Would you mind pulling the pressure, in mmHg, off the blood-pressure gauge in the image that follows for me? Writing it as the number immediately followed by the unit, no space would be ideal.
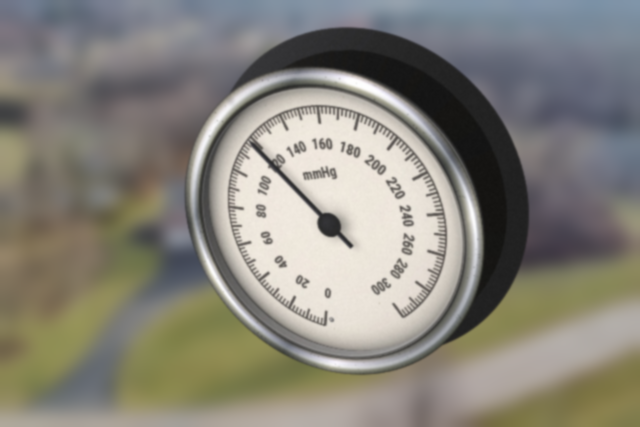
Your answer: 120mmHg
